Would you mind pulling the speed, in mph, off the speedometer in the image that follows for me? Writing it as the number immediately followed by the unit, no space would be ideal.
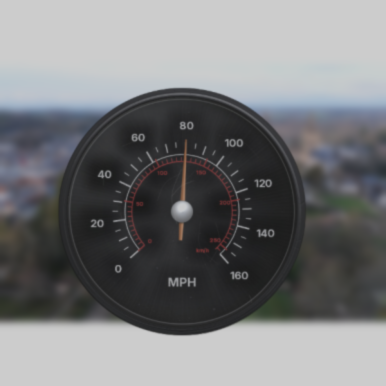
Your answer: 80mph
